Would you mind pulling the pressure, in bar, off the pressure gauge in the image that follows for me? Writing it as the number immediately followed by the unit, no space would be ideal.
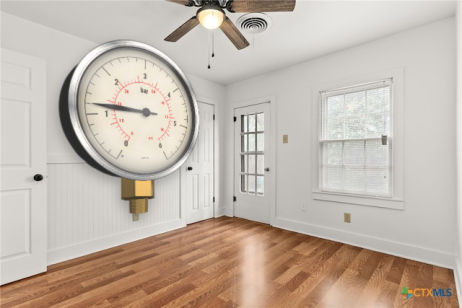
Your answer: 1.2bar
